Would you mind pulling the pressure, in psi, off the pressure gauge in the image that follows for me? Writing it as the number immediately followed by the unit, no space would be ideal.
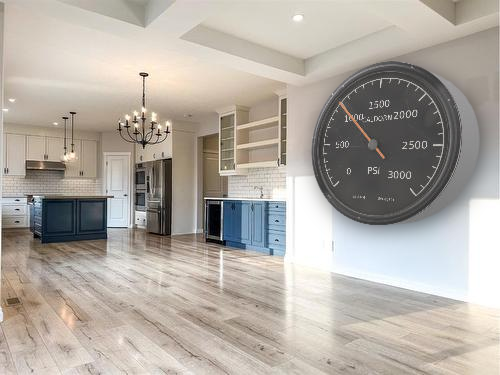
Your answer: 1000psi
